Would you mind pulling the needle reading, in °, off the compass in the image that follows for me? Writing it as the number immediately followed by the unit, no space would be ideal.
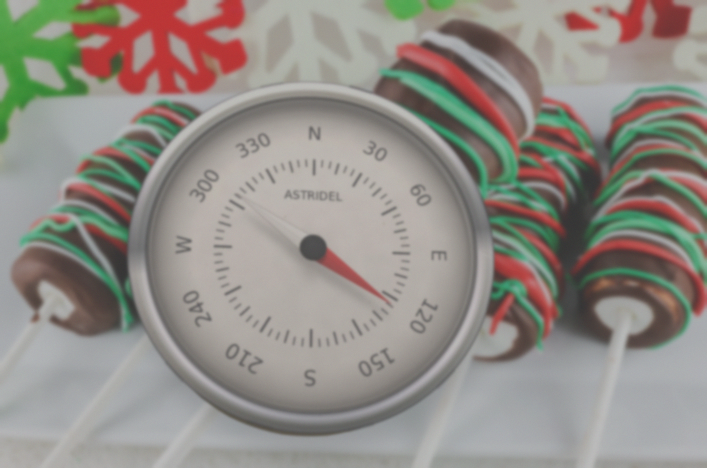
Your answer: 125°
